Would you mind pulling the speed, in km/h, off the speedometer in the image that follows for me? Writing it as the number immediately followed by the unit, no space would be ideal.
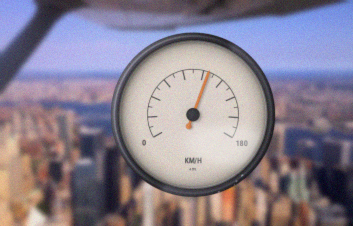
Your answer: 105km/h
